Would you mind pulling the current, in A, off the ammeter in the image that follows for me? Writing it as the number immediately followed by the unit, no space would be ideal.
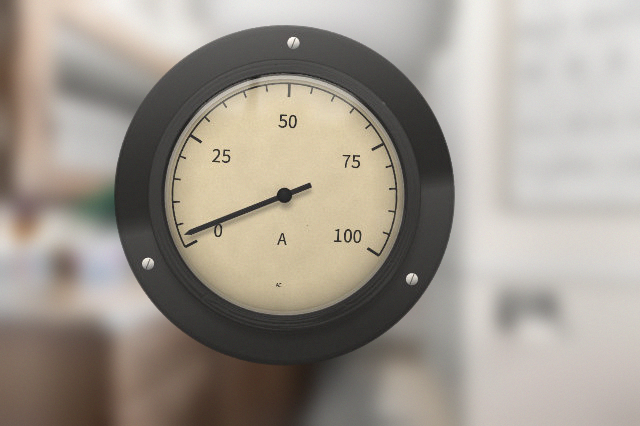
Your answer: 2.5A
